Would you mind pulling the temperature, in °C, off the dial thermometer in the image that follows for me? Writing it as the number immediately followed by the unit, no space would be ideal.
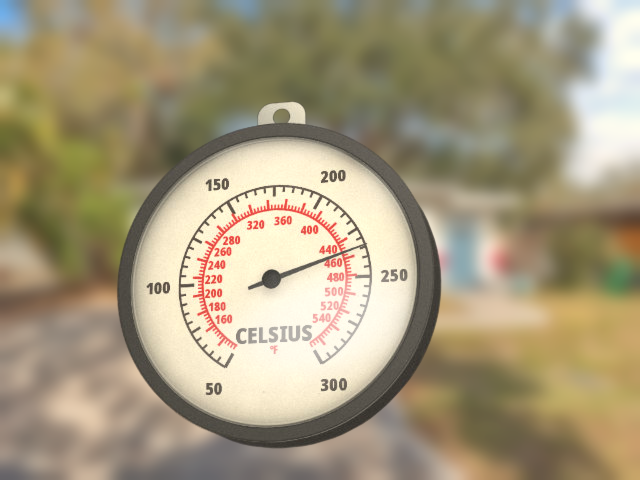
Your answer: 235°C
